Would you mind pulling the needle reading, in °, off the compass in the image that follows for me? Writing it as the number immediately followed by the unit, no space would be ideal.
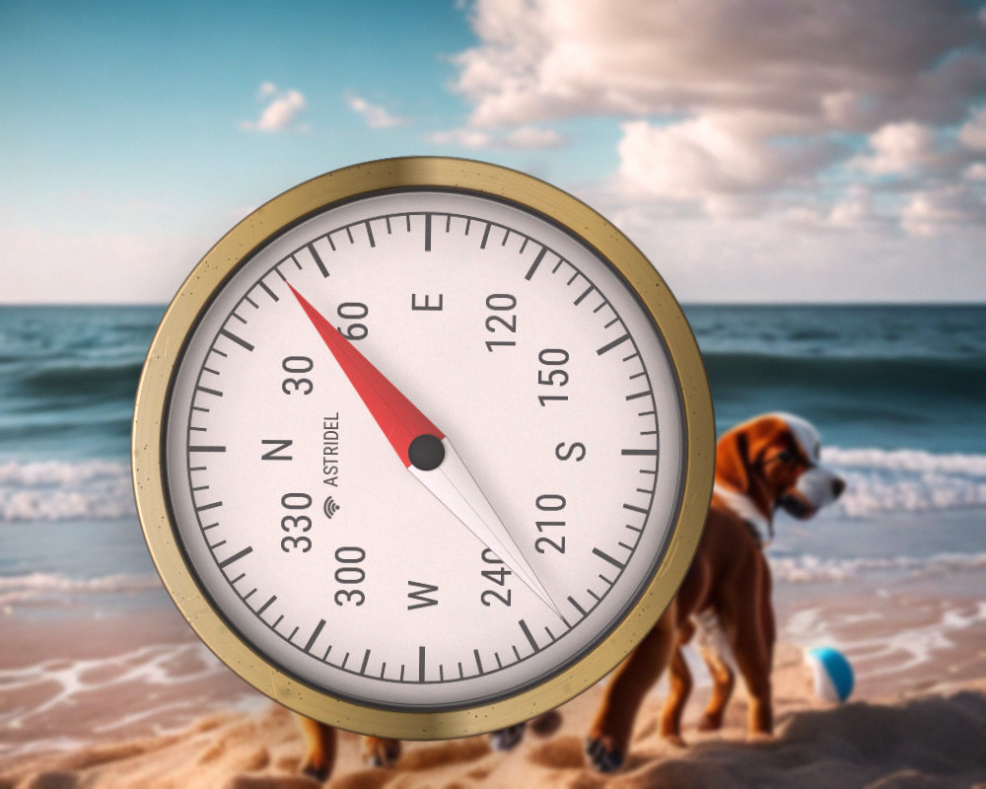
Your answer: 50°
